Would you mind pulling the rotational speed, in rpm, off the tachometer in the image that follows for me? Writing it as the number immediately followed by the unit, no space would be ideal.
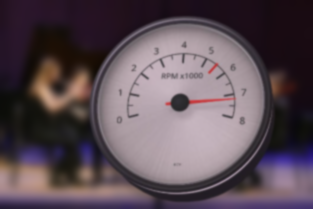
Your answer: 7250rpm
